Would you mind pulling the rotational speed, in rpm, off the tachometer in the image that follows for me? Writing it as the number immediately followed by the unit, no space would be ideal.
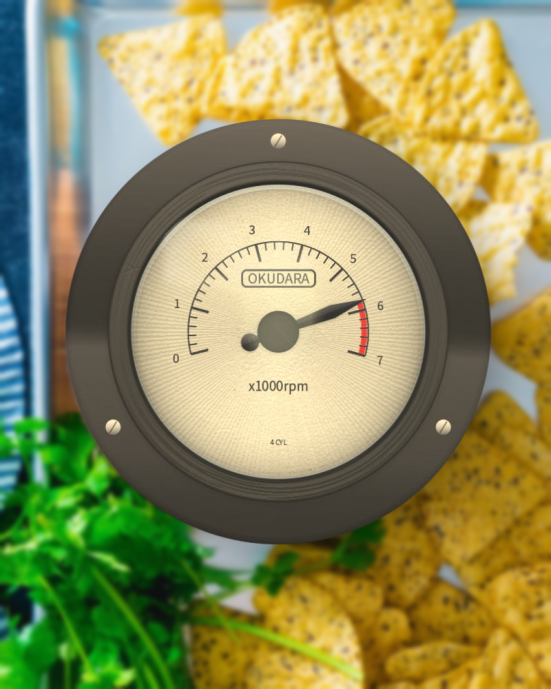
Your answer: 5800rpm
